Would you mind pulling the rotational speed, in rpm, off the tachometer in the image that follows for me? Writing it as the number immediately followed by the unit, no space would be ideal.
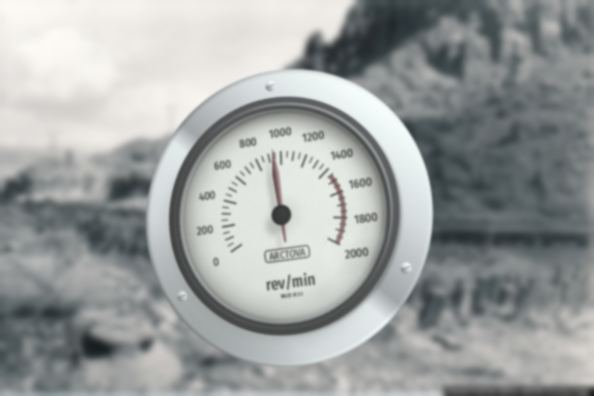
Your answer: 950rpm
